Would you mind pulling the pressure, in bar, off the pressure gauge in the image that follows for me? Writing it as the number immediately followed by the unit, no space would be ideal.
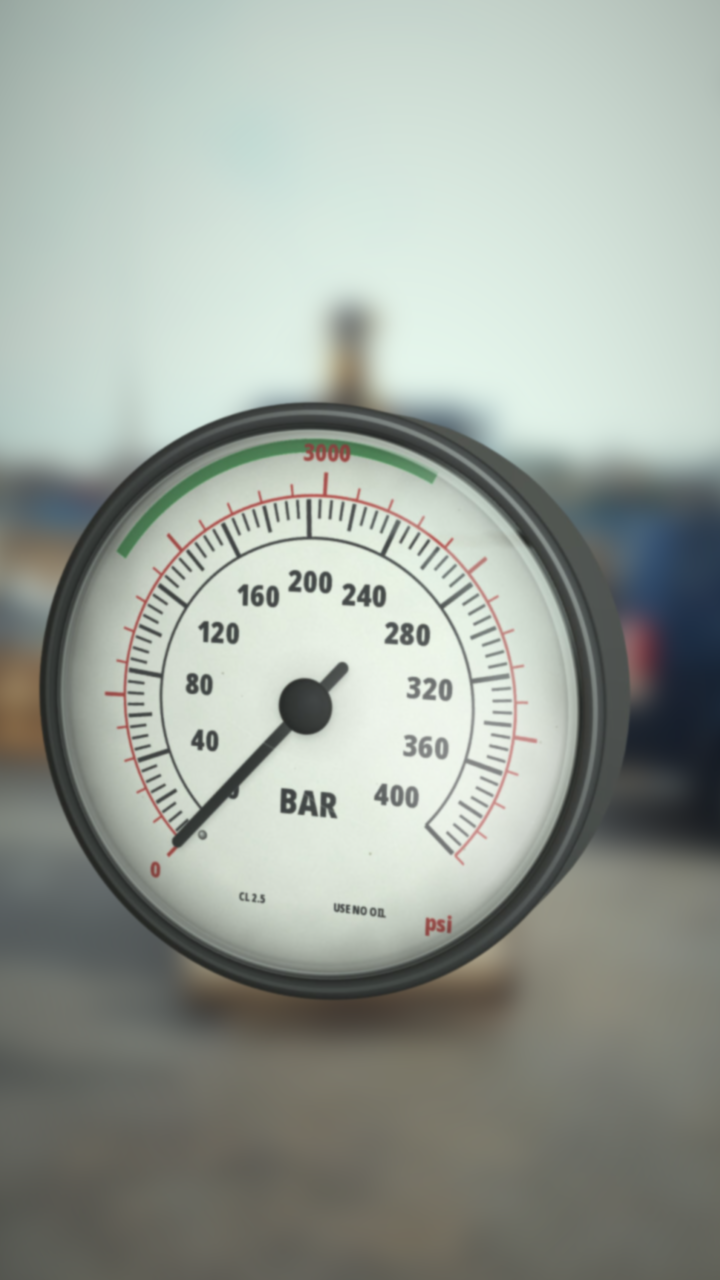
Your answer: 0bar
